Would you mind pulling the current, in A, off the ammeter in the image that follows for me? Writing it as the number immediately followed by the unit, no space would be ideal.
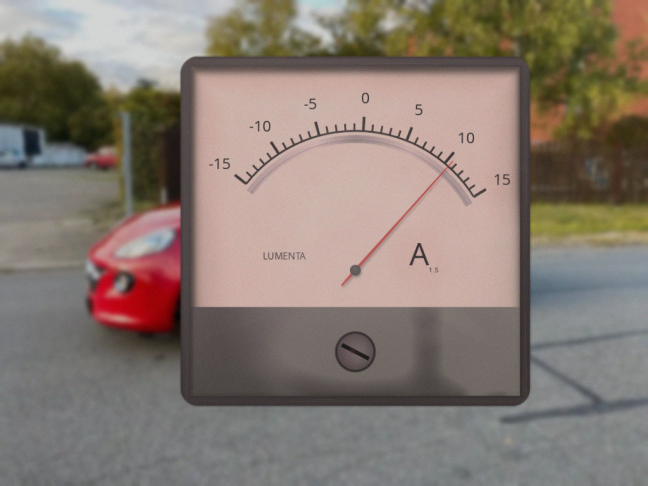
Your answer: 10.5A
